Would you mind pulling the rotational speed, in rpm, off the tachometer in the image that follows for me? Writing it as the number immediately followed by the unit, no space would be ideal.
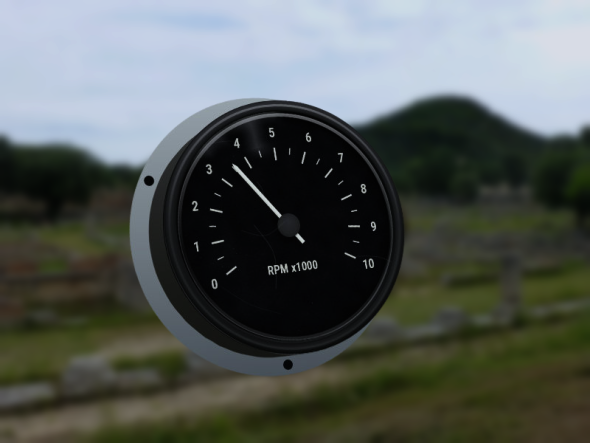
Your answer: 3500rpm
